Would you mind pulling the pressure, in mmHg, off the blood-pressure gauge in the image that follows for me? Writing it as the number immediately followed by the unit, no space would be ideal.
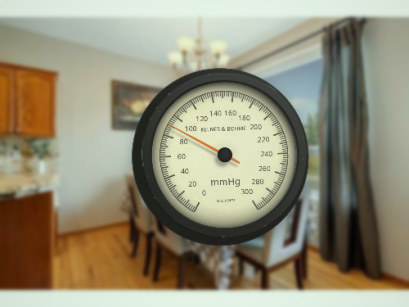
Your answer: 90mmHg
